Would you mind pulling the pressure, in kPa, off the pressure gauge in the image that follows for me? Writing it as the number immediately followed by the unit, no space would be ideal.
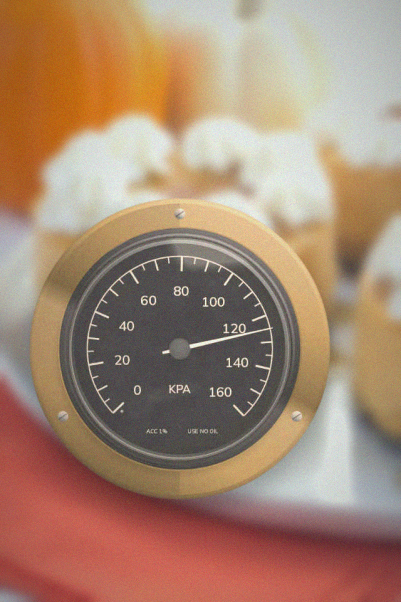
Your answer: 125kPa
